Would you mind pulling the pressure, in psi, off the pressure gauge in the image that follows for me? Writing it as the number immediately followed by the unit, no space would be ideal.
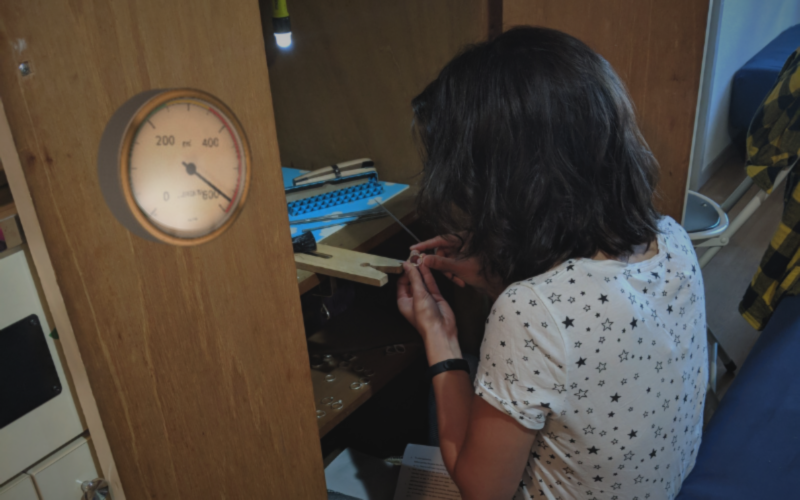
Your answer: 575psi
